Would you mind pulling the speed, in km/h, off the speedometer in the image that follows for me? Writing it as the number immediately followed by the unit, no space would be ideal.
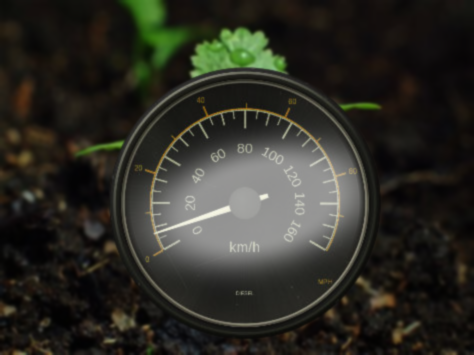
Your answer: 7.5km/h
